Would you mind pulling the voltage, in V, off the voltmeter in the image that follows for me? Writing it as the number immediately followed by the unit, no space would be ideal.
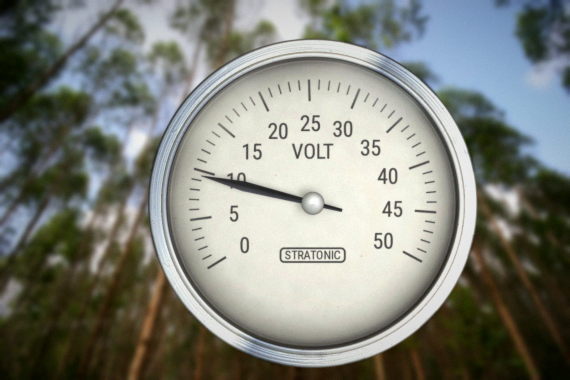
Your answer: 9.5V
